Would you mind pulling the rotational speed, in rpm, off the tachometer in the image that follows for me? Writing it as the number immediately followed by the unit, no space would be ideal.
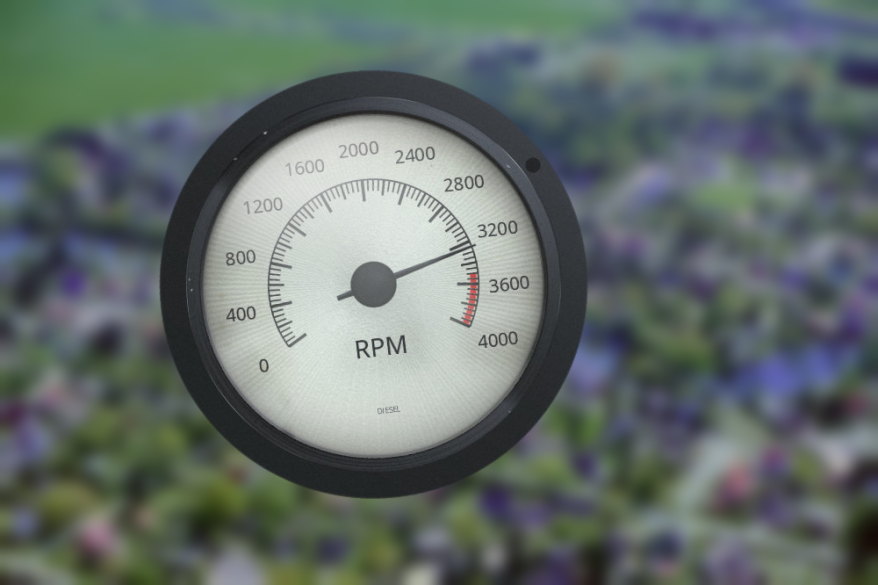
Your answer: 3250rpm
